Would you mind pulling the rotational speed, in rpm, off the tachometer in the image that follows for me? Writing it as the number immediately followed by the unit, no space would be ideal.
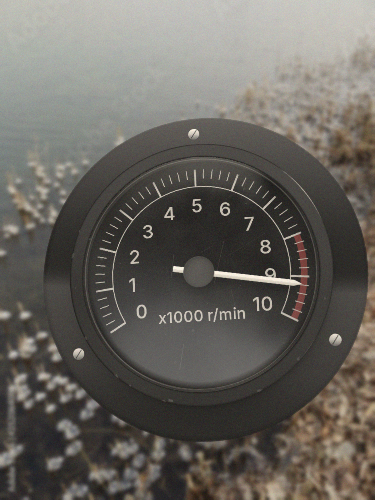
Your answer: 9200rpm
